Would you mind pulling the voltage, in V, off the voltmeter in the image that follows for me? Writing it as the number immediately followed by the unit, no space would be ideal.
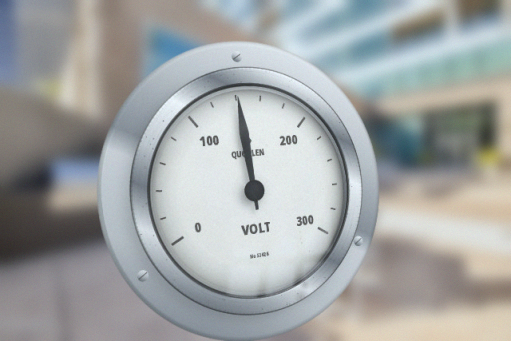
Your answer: 140V
